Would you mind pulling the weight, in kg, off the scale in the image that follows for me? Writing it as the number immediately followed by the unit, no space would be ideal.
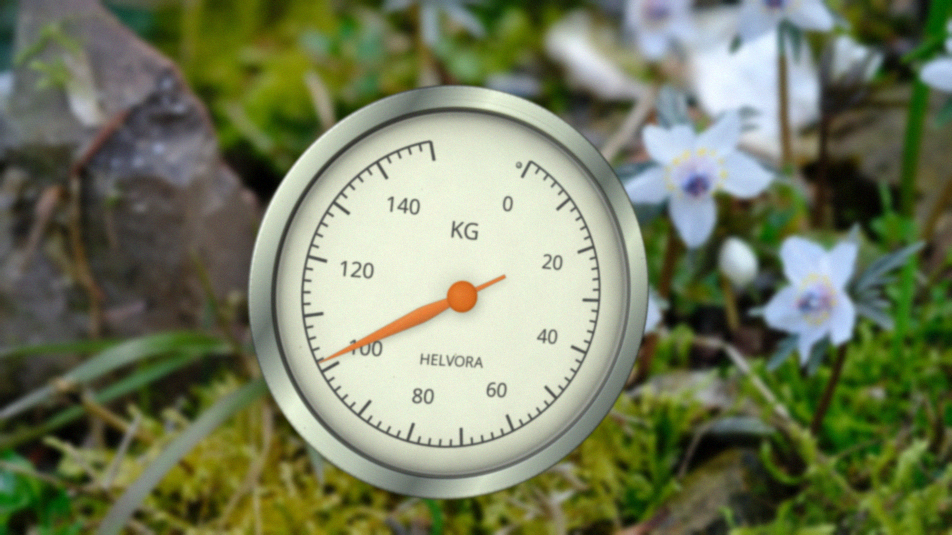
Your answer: 102kg
